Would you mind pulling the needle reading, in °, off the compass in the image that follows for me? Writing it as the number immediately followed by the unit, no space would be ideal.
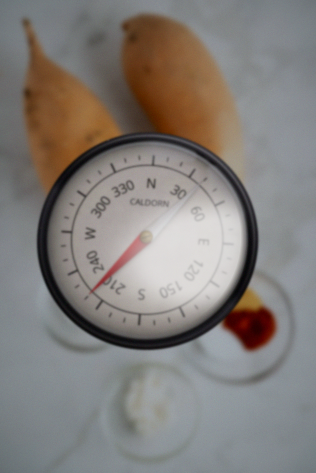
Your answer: 220°
